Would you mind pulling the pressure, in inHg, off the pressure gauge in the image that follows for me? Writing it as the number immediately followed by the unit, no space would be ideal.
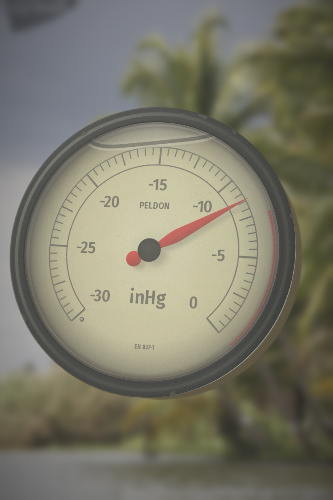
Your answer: -8.5inHg
